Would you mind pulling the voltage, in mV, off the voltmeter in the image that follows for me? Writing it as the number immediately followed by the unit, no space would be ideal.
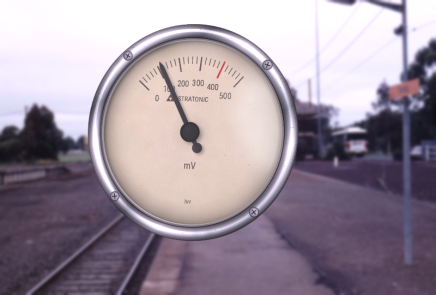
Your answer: 120mV
